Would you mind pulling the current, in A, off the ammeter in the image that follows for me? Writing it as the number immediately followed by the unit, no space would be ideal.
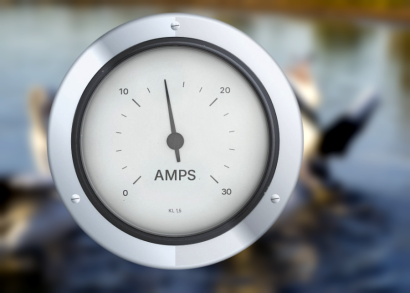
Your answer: 14A
